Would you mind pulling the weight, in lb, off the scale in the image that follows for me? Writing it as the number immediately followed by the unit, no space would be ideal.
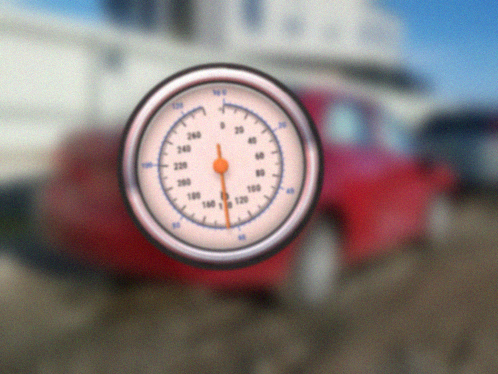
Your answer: 140lb
